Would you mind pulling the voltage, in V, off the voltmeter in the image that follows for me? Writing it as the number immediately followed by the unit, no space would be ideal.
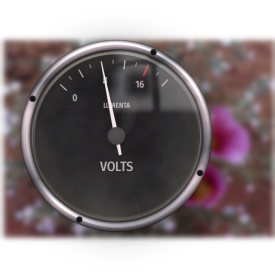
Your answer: 8V
